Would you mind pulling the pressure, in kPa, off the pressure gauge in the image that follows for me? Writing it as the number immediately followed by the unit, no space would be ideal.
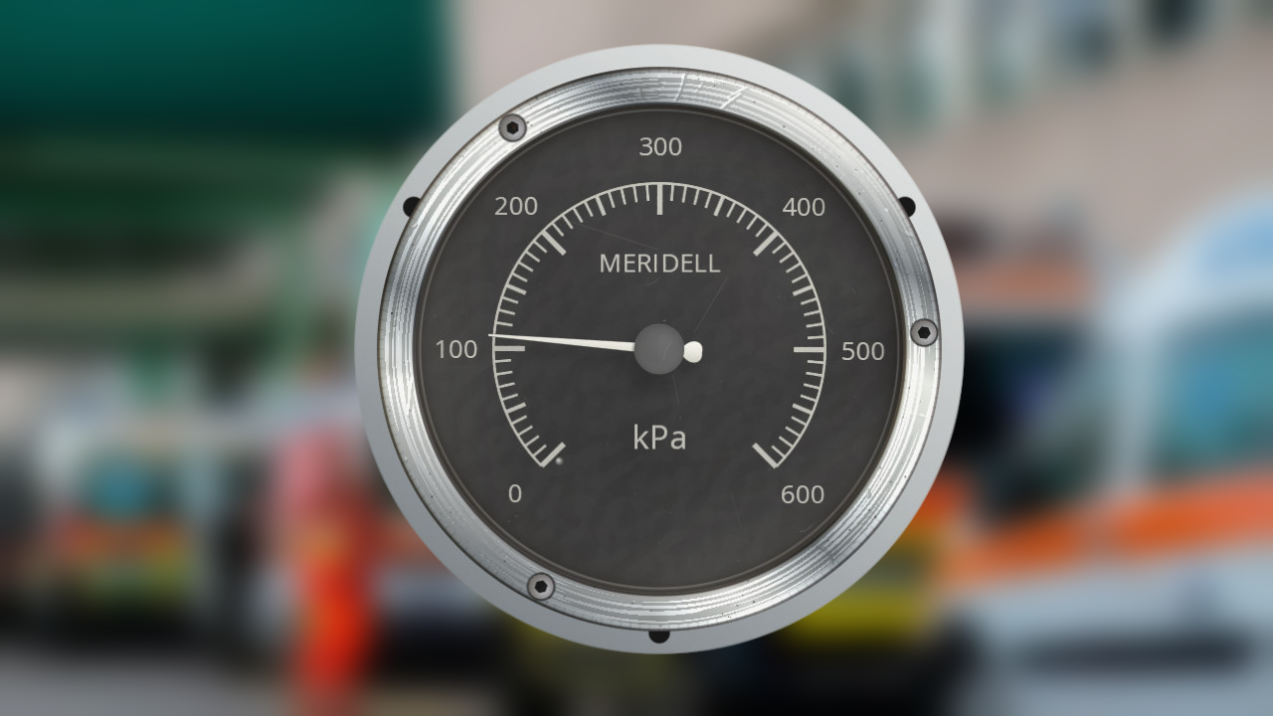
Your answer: 110kPa
